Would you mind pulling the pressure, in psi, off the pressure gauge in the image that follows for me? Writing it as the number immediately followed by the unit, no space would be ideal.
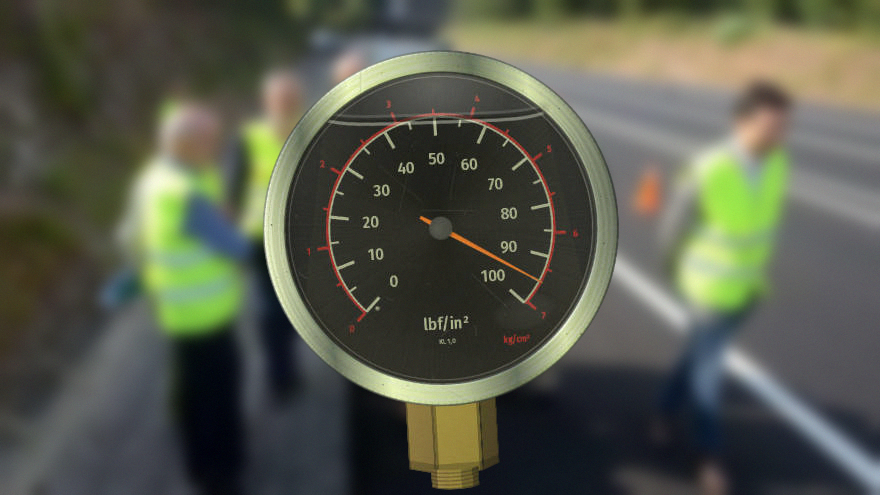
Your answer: 95psi
